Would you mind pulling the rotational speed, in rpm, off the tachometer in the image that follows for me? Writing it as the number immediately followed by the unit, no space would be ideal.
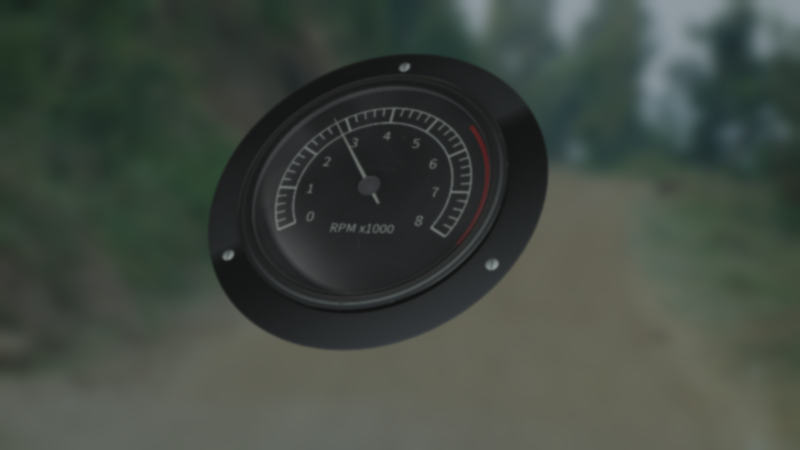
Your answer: 2800rpm
